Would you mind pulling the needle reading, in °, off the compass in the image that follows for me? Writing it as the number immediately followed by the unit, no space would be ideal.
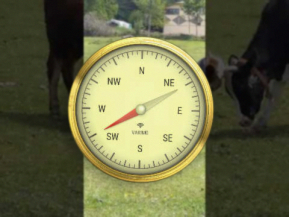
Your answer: 240°
